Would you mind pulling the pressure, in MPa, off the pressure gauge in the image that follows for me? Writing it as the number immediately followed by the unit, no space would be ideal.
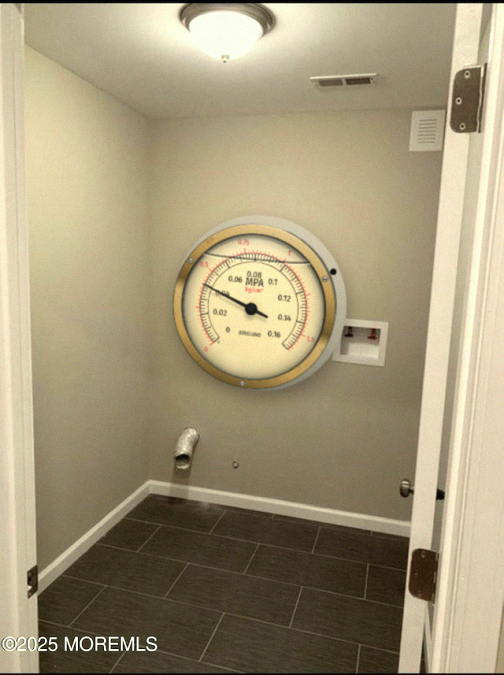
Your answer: 0.04MPa
